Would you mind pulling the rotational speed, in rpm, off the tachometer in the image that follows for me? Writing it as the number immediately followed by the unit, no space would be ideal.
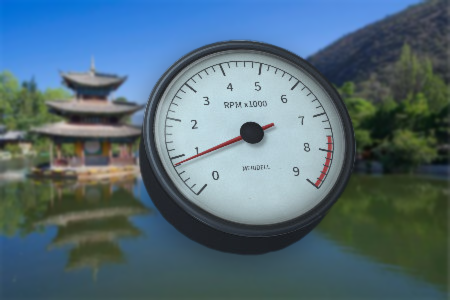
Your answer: 800rpm
